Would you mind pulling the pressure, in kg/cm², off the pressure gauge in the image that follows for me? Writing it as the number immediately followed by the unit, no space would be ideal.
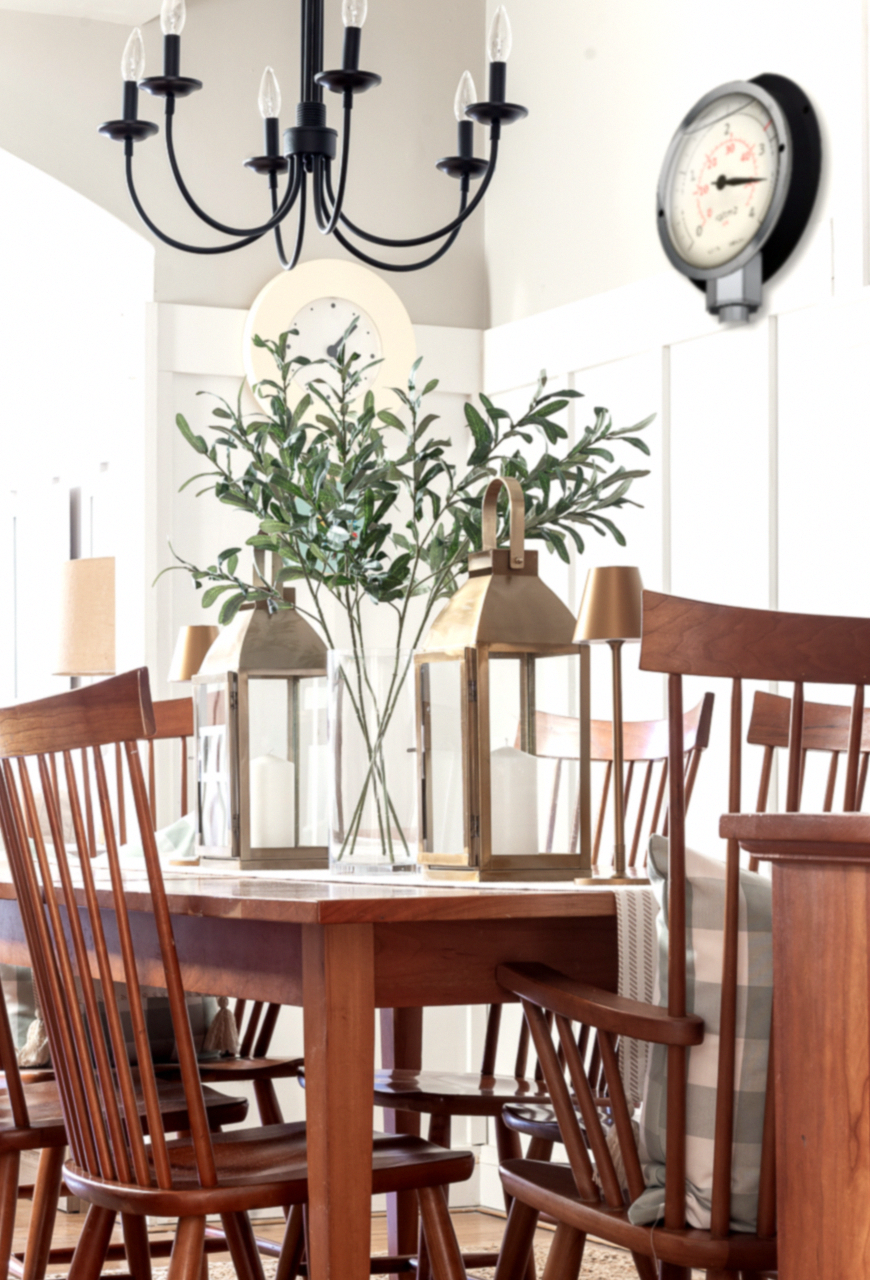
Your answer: 3.5kg/cm²
